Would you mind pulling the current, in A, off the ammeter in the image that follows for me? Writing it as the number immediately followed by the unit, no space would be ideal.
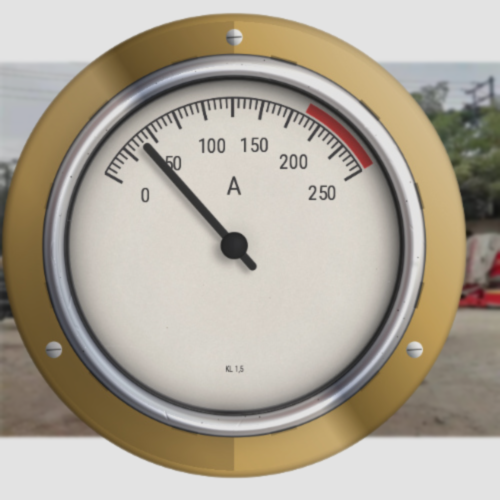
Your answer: 40A
